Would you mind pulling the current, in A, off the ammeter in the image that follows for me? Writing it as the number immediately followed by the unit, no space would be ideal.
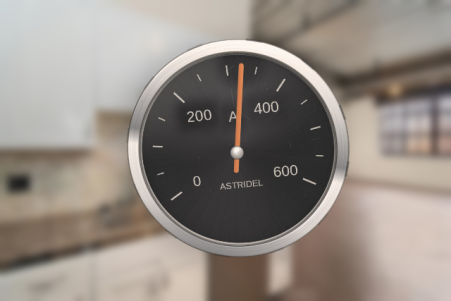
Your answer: 325A
